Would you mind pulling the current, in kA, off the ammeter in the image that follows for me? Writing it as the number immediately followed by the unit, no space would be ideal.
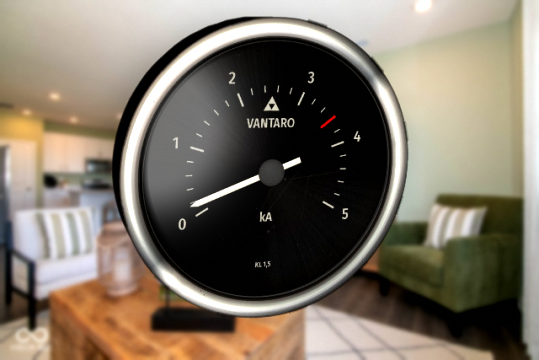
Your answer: 0.2kA
